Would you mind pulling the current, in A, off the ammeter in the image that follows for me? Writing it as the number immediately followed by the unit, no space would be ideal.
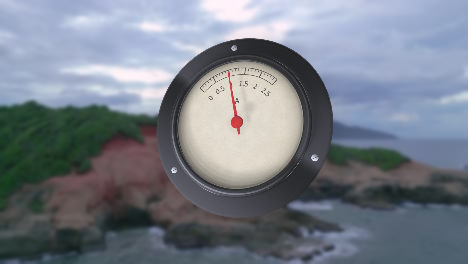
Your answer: 1A
